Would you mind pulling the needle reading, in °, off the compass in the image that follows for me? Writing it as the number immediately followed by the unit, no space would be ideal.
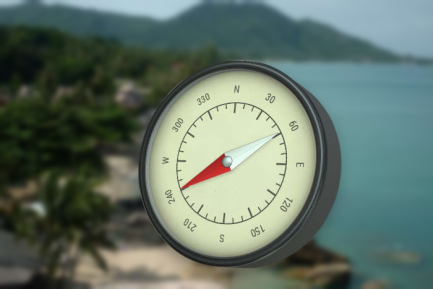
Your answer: 240°
